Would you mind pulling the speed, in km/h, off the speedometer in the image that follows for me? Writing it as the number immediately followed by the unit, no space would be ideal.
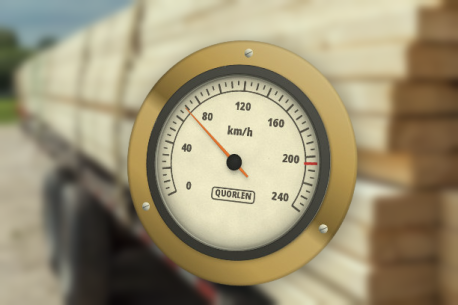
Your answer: 70km/h
